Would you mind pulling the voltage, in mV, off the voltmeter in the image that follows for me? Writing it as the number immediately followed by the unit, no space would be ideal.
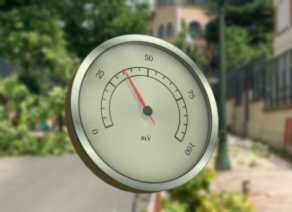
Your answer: 35mV
